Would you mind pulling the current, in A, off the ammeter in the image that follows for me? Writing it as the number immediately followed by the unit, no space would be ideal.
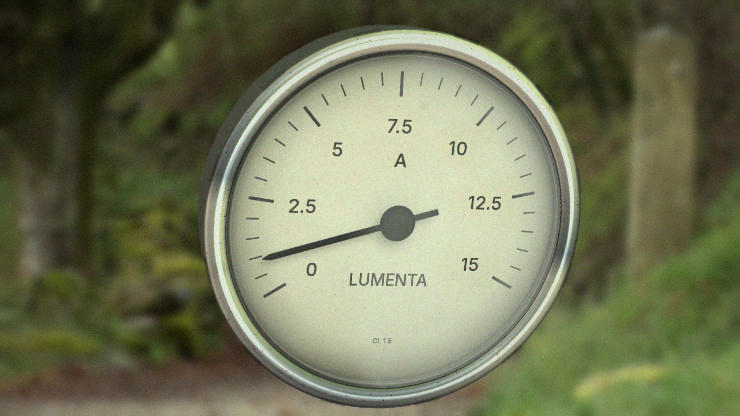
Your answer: 1A
